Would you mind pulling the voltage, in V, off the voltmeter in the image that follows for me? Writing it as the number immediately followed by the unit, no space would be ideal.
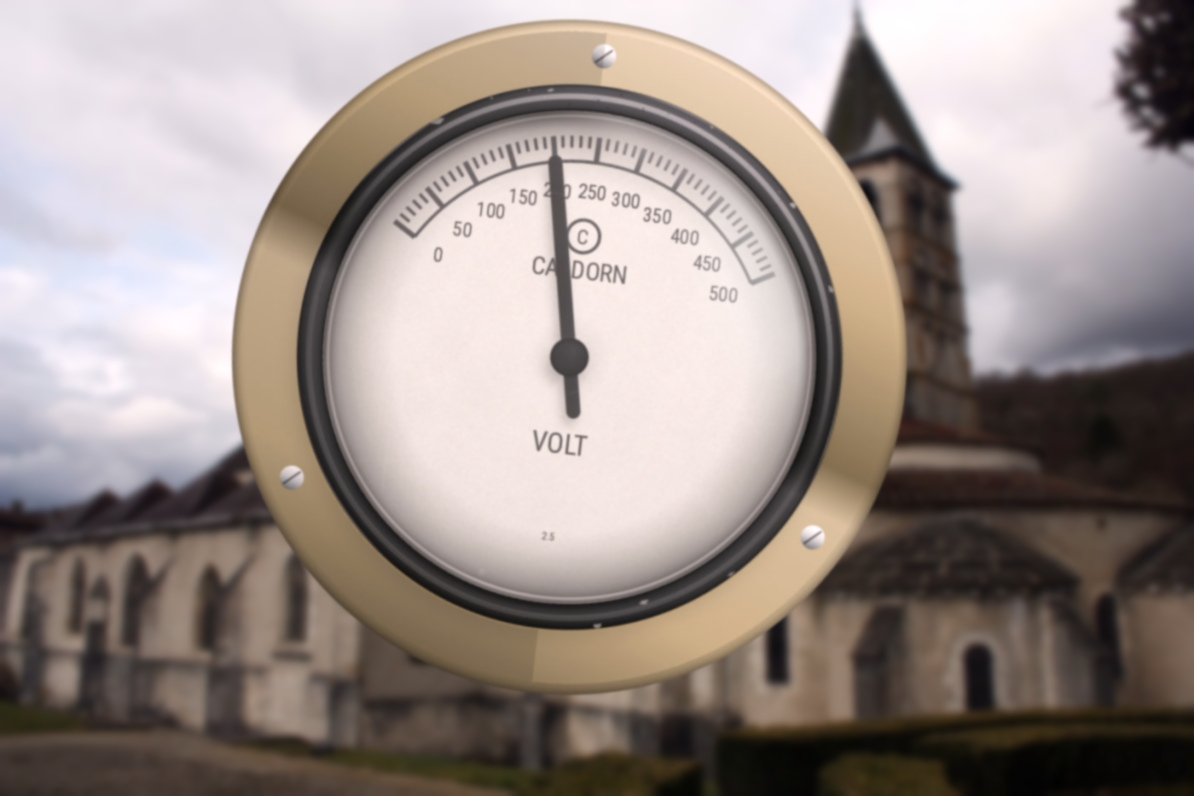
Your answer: 200V
